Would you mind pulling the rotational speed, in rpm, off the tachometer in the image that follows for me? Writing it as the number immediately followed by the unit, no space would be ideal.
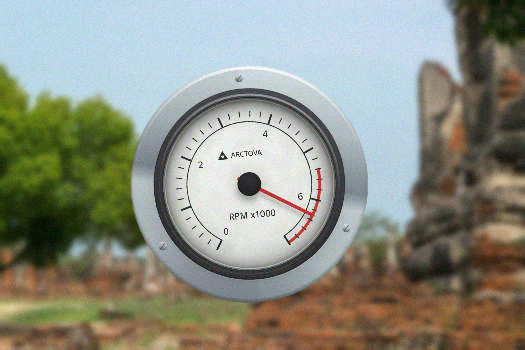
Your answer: 6300rpm
